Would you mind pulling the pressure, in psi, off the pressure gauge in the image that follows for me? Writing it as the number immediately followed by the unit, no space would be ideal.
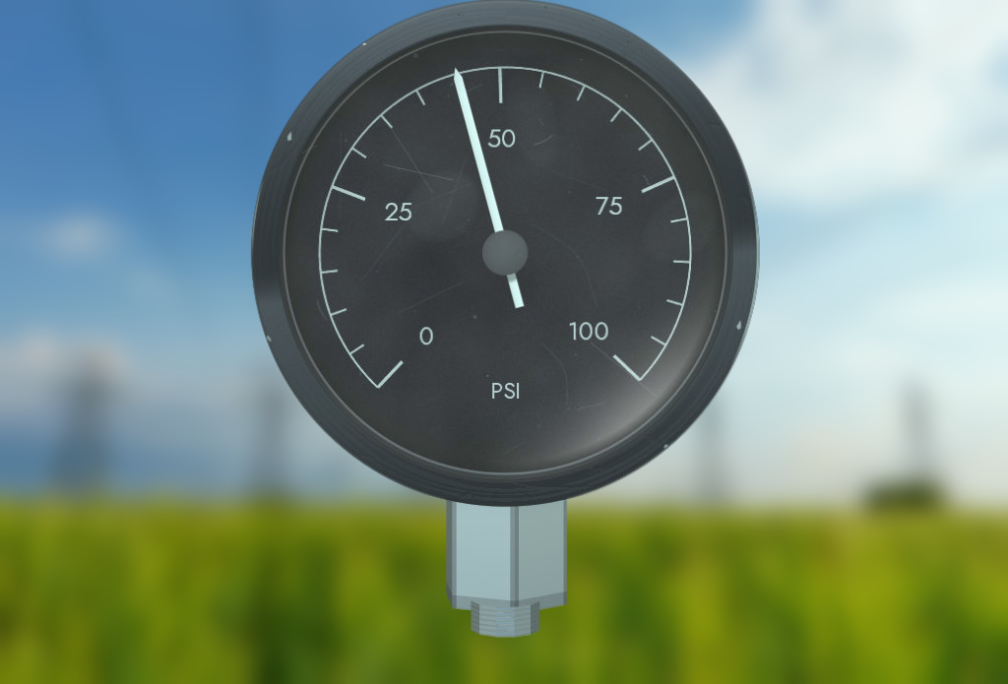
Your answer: 45psi
